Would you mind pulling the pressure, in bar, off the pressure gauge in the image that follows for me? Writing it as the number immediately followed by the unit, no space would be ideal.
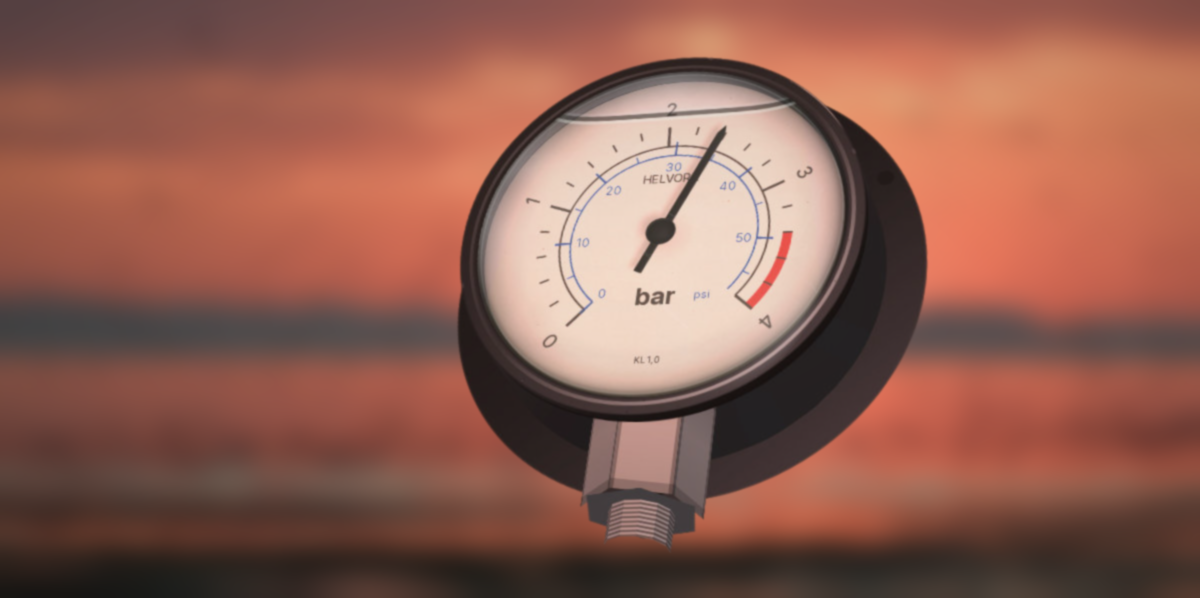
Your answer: 2.4bar
